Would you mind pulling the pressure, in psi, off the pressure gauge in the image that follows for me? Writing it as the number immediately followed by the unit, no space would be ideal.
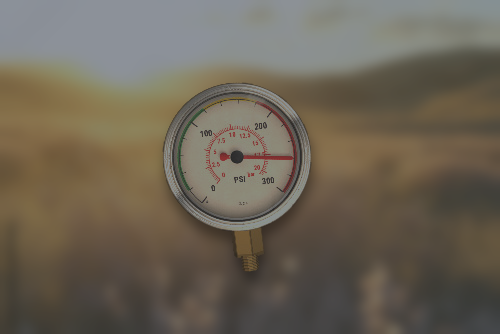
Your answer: 260psi
